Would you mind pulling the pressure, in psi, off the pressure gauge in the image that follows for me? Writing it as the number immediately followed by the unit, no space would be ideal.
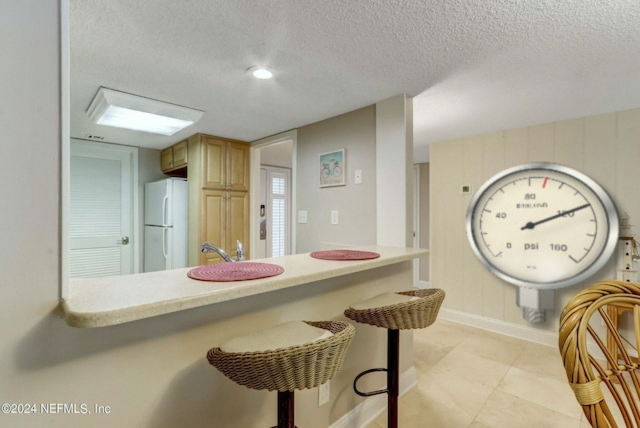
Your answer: 120psi
